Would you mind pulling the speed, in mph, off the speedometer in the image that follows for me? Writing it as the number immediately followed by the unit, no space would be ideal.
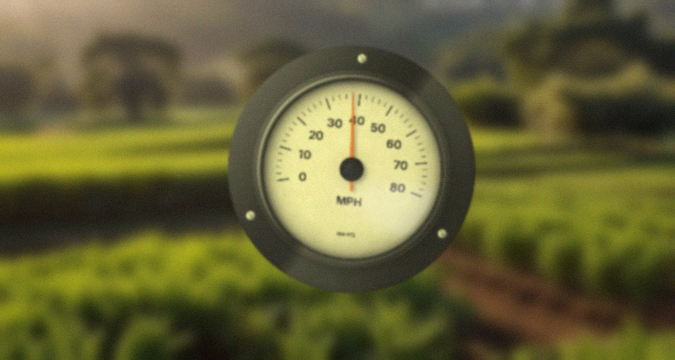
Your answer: 38mph
